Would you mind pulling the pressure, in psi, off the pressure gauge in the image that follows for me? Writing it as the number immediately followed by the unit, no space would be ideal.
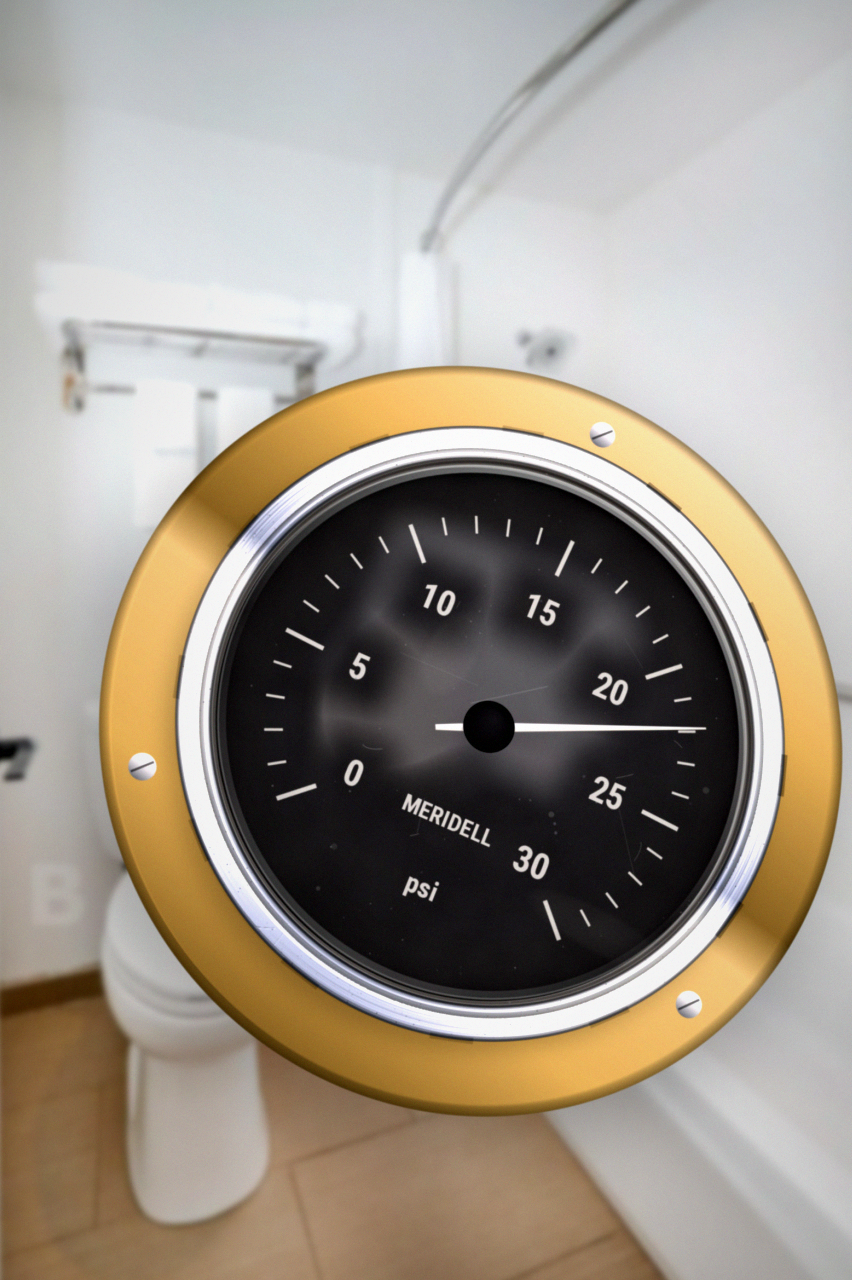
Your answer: 22psi
